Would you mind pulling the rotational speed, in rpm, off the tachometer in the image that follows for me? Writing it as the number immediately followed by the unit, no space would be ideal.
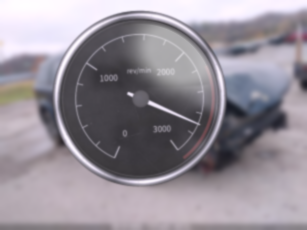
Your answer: 2700rpm
